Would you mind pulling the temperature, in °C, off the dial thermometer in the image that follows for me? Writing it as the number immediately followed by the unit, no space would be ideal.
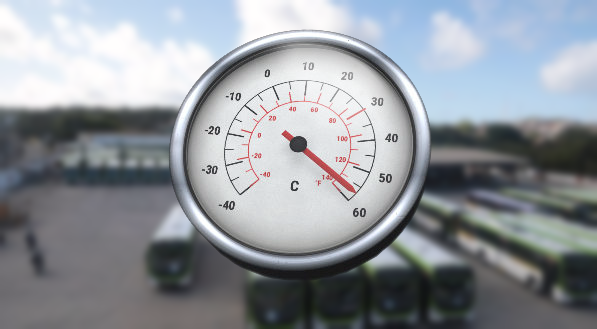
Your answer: 57.5°C
